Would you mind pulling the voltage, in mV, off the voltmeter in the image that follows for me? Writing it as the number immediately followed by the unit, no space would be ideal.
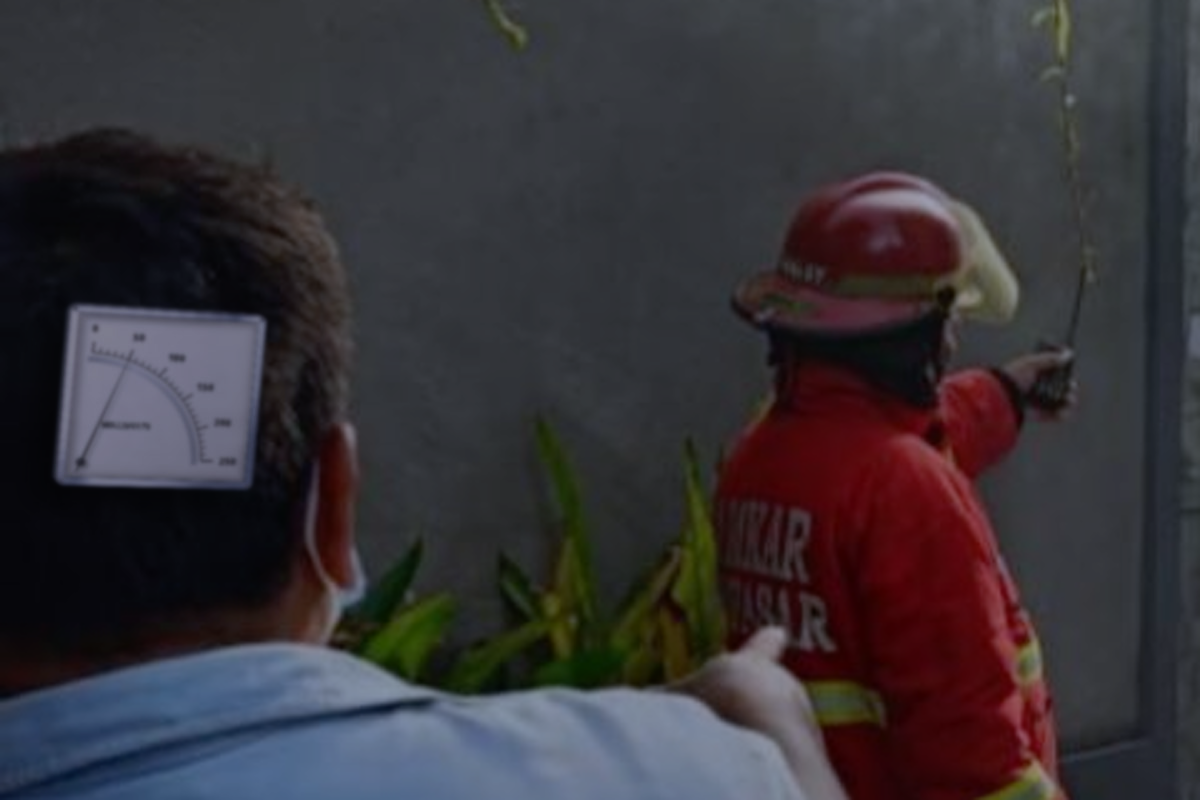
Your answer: 50mV
